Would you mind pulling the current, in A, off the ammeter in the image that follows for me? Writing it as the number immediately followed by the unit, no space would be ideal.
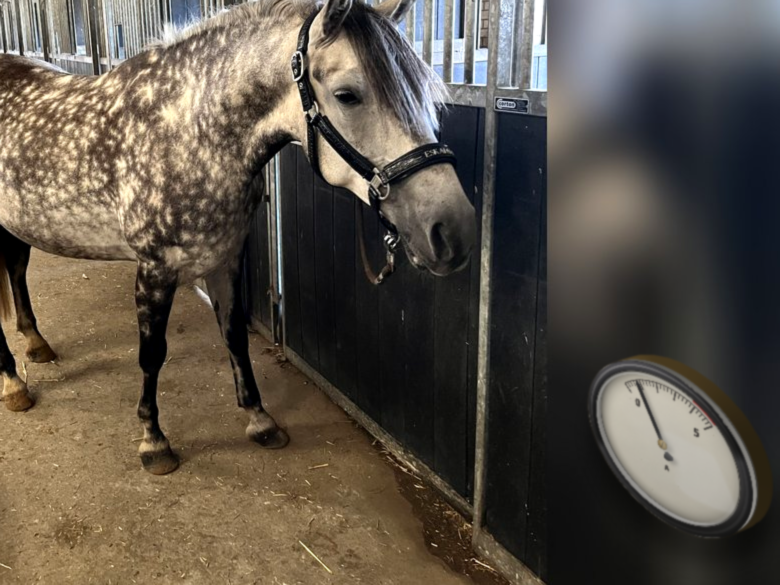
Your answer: 1A
